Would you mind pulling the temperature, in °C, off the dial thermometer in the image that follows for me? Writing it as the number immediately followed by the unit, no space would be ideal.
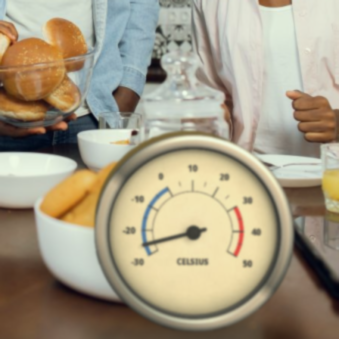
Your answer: -25°C
